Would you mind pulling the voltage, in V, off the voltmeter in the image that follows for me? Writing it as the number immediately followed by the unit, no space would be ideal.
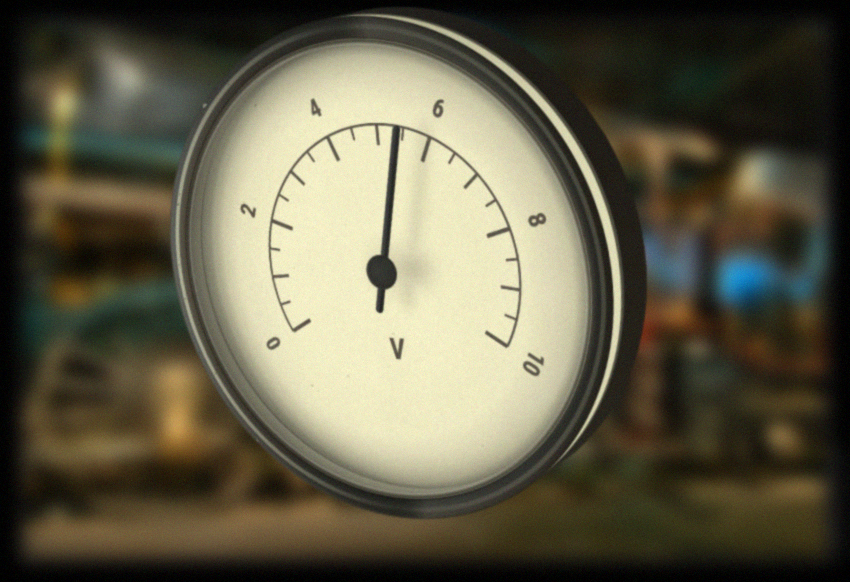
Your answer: 5.5V
